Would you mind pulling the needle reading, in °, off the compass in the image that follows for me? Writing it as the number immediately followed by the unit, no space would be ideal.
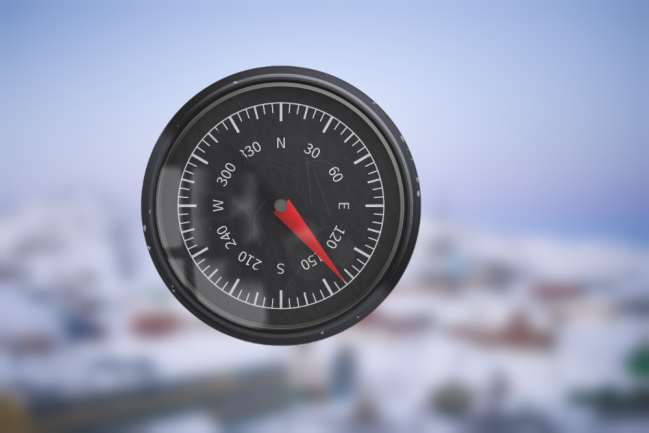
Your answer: 140°
